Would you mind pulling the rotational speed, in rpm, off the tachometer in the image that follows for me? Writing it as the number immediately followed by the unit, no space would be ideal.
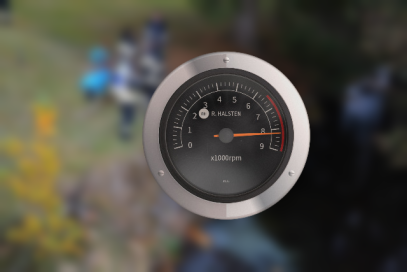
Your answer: 8200rpm
